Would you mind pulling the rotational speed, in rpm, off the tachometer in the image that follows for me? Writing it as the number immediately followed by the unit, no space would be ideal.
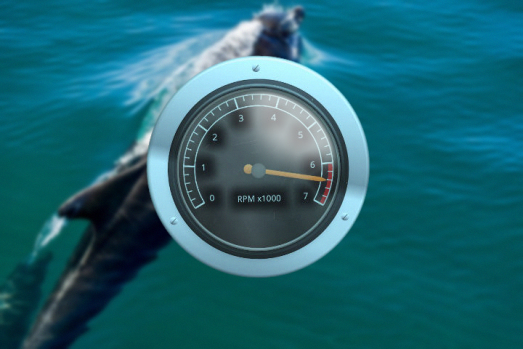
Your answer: 6400rpm
